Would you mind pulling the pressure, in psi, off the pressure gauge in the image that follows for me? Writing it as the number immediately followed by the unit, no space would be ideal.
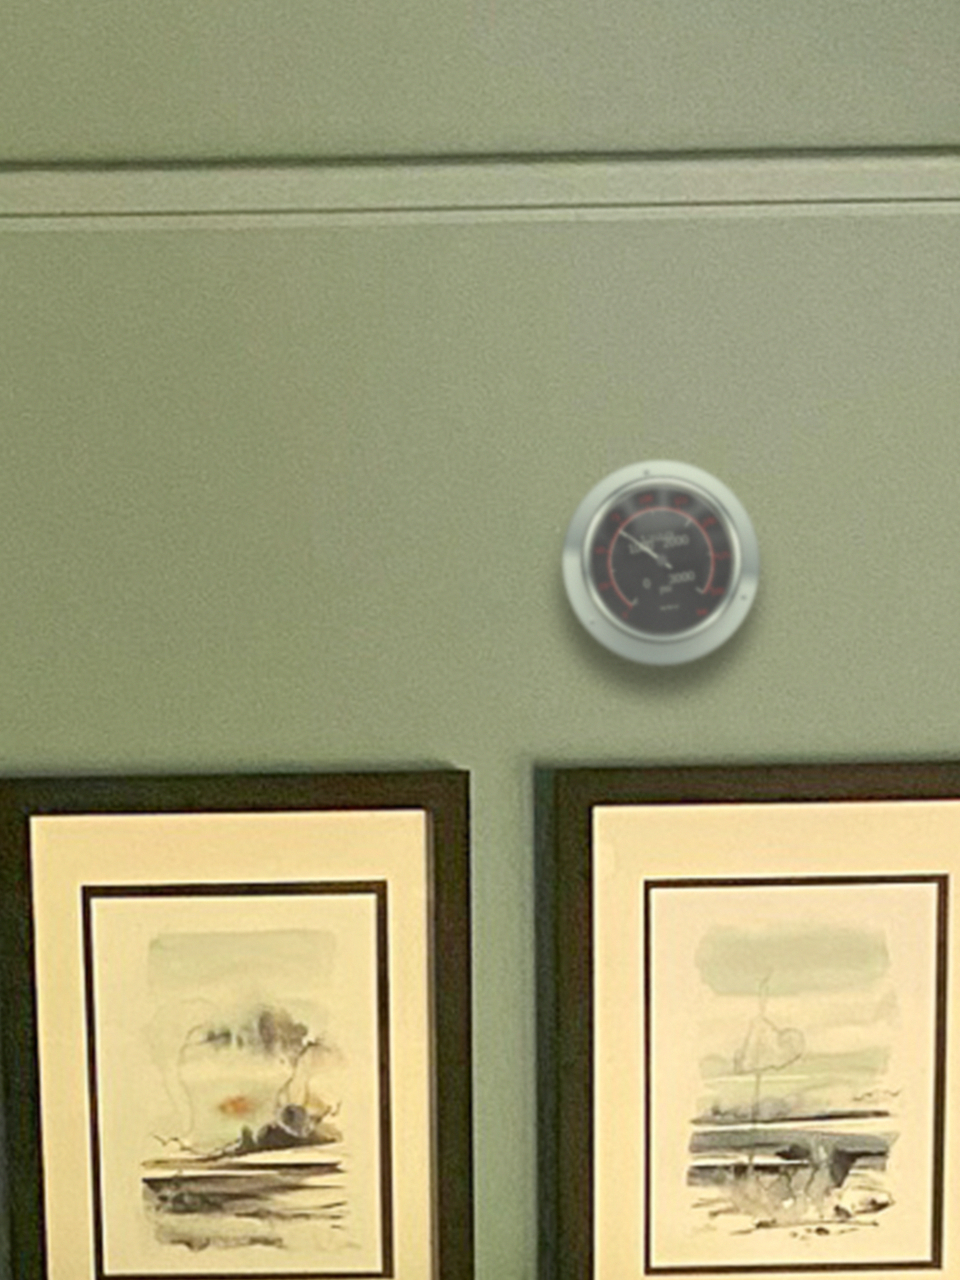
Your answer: 1000psi
